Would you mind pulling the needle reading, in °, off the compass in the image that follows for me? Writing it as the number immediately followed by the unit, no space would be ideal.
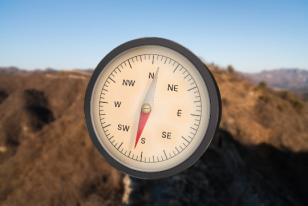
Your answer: 190°
